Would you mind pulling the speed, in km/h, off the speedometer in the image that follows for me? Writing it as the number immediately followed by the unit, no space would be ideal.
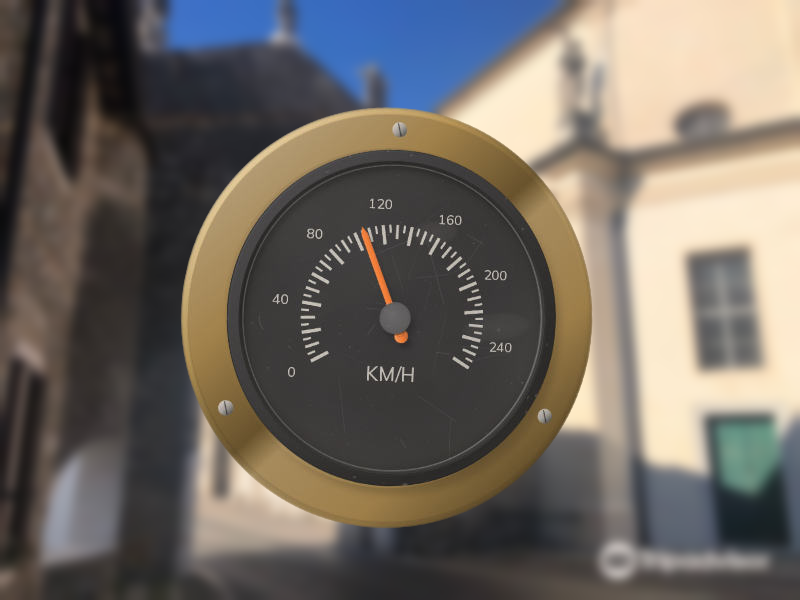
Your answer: 105km/h
